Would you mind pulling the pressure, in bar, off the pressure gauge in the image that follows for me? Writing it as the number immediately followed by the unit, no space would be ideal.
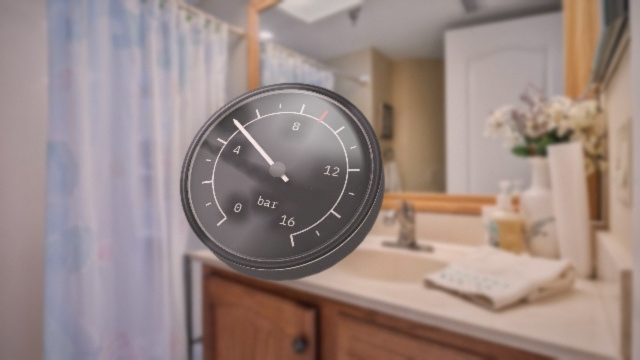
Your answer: 5bar
